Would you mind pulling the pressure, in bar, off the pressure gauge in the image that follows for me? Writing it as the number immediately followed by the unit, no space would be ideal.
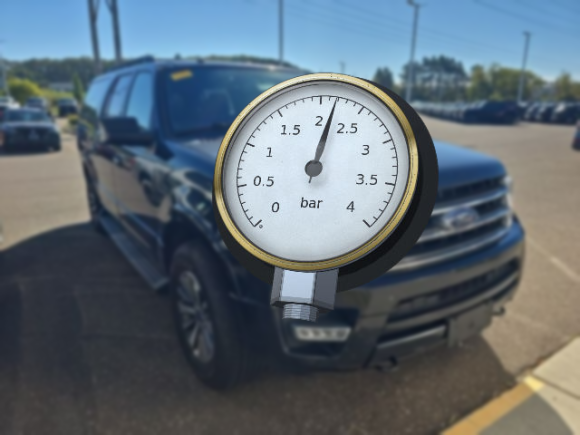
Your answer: 2.2bar
